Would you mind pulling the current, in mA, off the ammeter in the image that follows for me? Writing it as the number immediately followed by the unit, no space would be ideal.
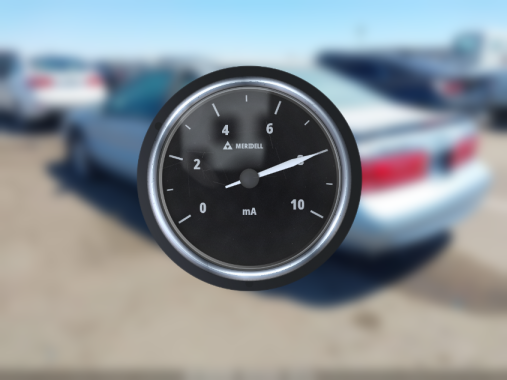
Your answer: 8mA
